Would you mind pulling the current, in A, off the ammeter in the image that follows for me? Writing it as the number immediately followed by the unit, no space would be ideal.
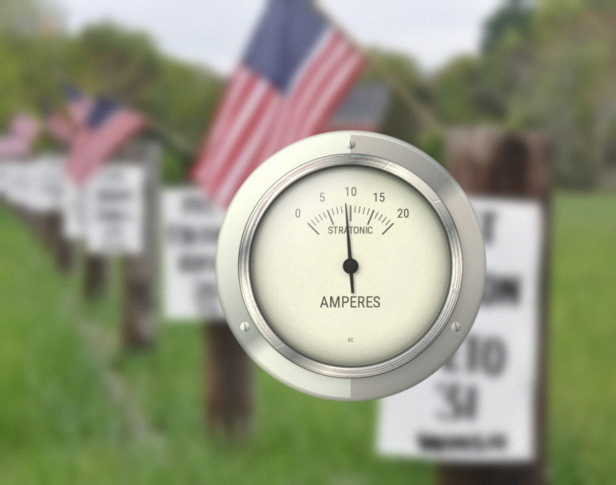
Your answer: 9A
